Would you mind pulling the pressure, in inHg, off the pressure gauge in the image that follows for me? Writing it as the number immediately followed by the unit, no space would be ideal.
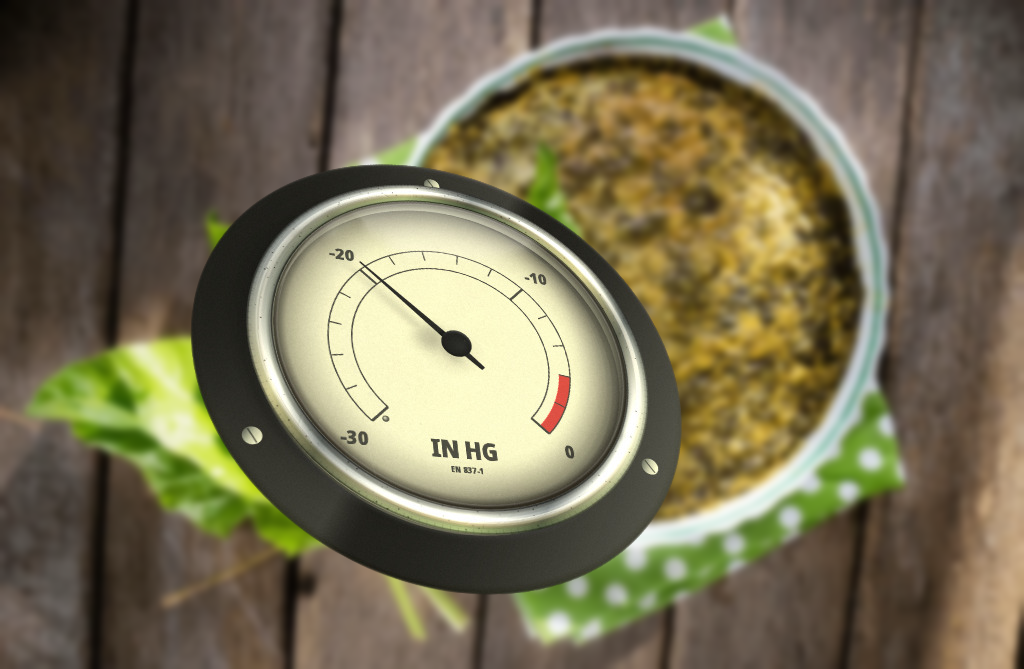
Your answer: -20inHg
